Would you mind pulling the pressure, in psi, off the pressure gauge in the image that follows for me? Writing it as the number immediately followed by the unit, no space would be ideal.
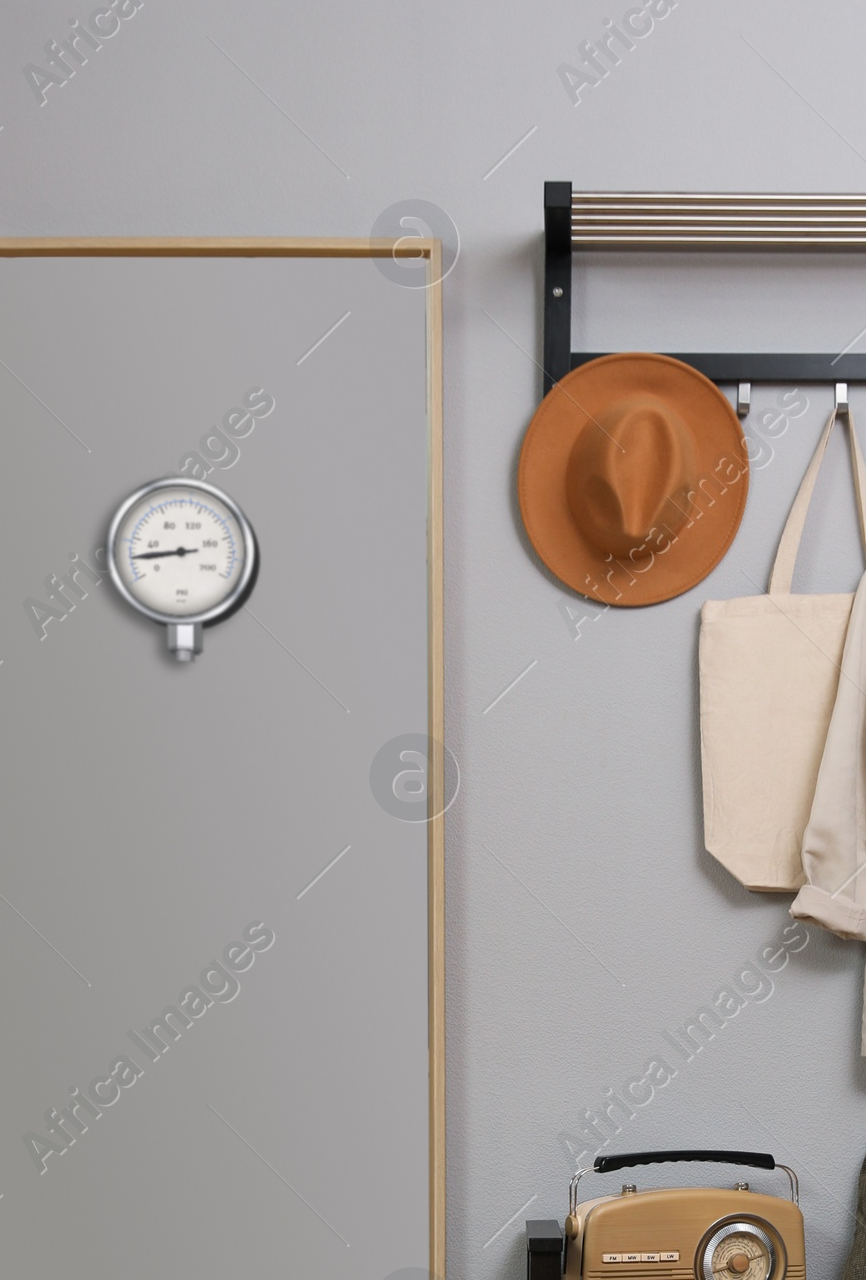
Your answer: 20psi
